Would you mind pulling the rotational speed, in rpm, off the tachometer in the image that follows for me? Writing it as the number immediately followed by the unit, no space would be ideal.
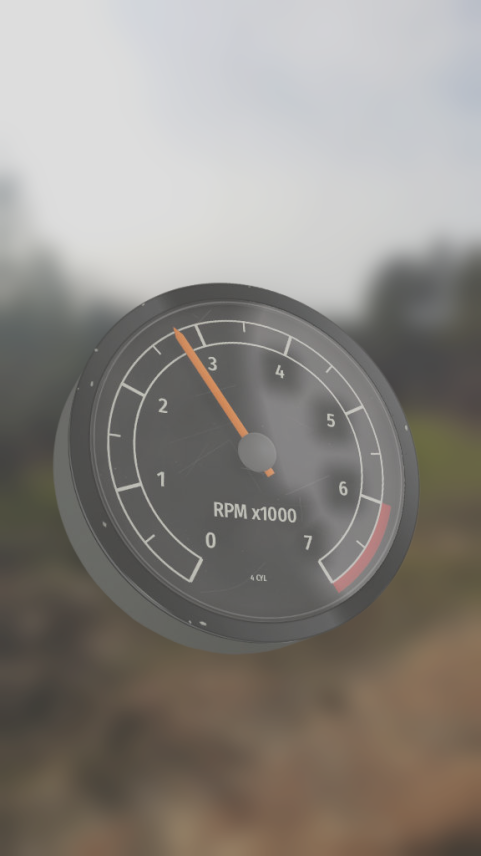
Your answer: 2750rpm
